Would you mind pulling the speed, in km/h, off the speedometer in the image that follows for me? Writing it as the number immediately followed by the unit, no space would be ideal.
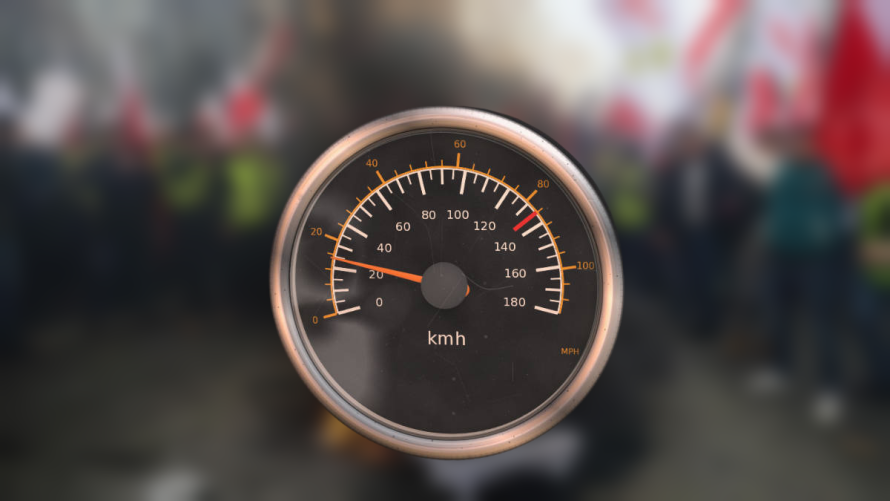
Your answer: 25km/h
